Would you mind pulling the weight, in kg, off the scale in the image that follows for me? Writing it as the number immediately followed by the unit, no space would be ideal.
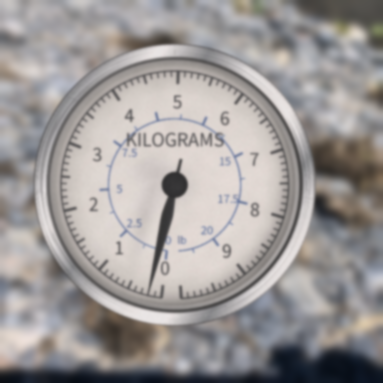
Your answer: 0.2kg
